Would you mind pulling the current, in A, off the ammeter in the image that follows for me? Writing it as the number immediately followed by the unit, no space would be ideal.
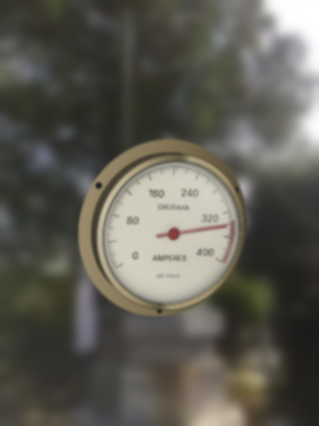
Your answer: 340A
